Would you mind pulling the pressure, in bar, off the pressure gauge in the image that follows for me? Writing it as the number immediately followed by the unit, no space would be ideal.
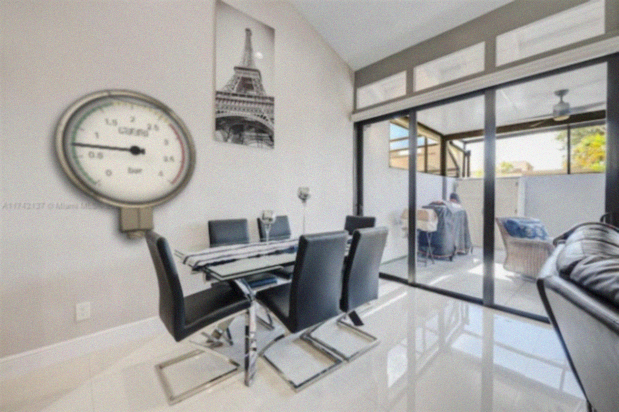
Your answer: 0.7bar
